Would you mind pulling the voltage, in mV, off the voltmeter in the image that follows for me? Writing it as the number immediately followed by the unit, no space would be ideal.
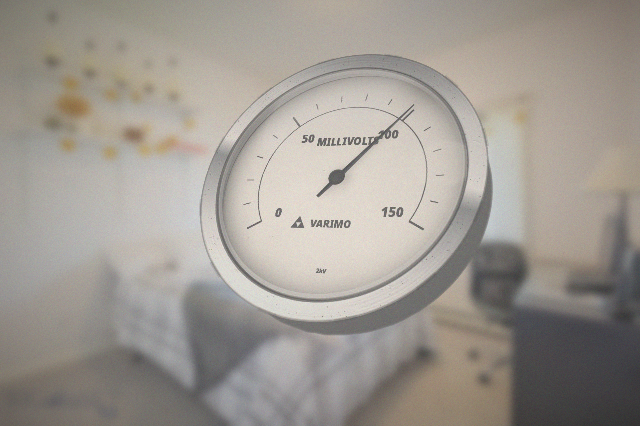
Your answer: 100mV
